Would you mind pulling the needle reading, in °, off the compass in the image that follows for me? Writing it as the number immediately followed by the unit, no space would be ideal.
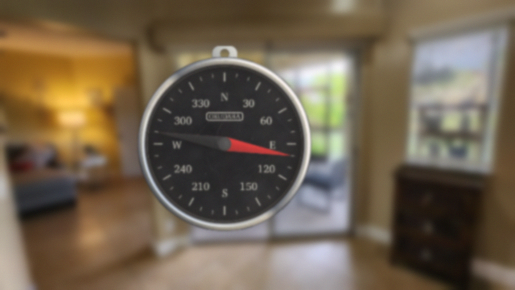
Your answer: 100°
